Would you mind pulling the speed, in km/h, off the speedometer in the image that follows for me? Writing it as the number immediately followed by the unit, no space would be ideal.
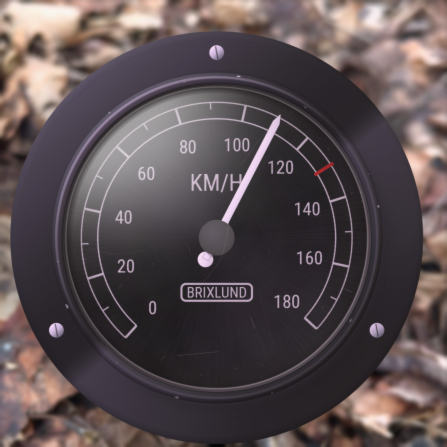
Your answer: 110km/h
